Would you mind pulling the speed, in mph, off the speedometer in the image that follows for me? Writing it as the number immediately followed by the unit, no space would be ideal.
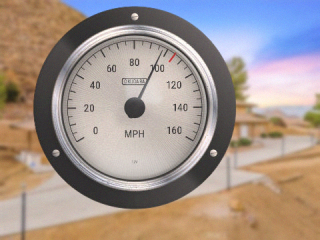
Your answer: 97.5mph
